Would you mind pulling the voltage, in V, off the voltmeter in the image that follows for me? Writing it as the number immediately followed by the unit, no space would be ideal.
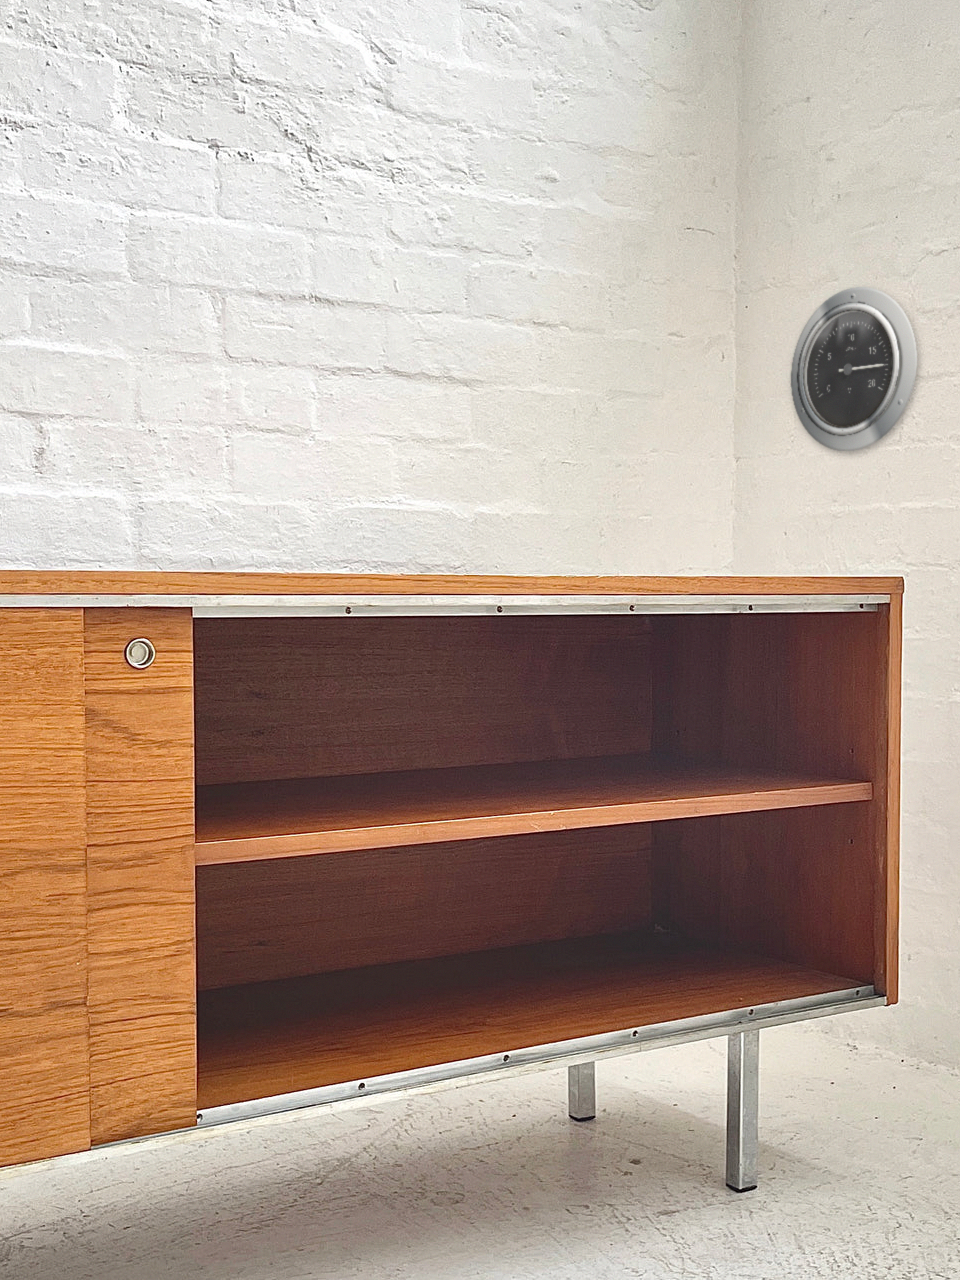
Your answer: 17.5V
